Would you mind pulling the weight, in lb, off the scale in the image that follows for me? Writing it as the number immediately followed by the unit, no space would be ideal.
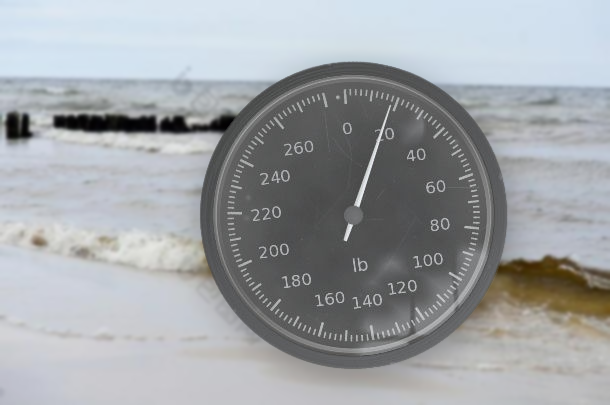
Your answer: 18lb
